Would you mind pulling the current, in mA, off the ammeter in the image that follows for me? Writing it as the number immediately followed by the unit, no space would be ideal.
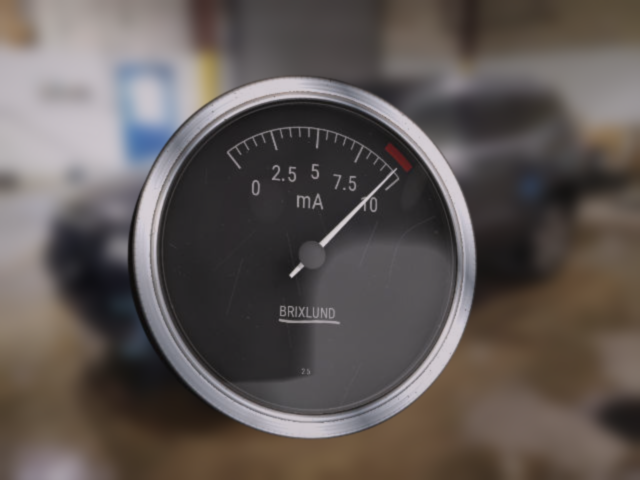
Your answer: 9.5mA
